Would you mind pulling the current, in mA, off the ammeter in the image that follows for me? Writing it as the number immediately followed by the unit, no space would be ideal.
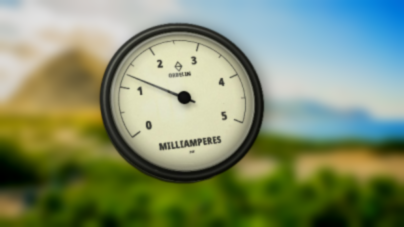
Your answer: 1.25mA
